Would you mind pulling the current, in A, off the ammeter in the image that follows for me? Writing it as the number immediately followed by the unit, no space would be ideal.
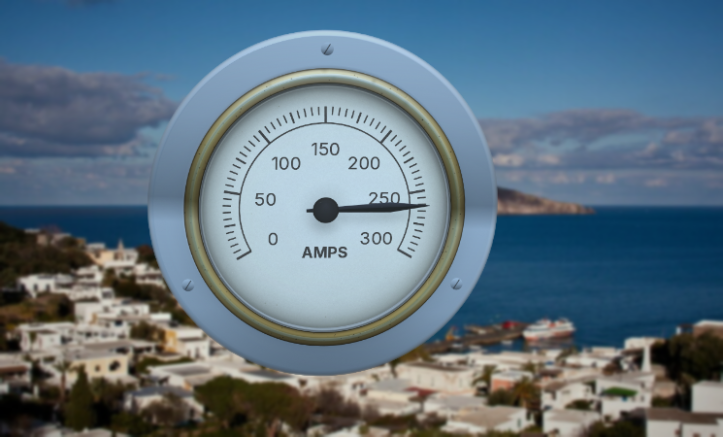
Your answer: 260A
